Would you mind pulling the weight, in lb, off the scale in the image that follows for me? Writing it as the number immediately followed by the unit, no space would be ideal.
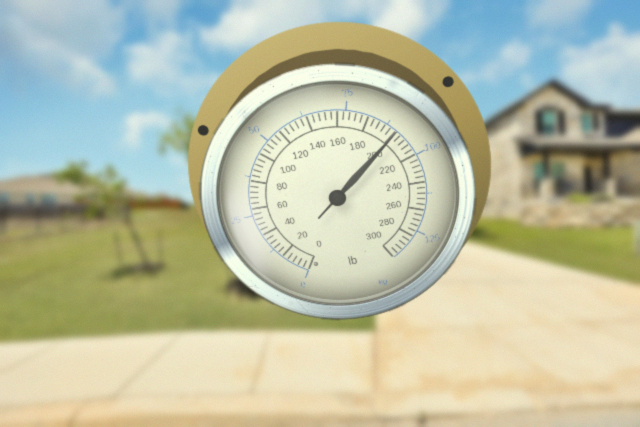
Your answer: 200lb
